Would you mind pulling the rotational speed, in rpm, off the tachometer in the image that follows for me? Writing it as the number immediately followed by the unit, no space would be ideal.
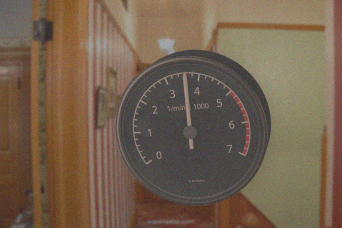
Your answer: 3600rpm
